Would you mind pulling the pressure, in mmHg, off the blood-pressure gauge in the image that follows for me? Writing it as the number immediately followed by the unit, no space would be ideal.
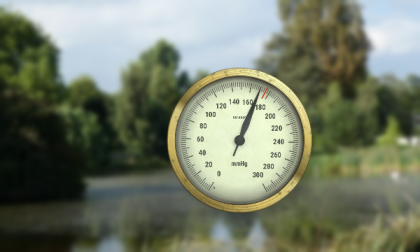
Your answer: 170mmHg
